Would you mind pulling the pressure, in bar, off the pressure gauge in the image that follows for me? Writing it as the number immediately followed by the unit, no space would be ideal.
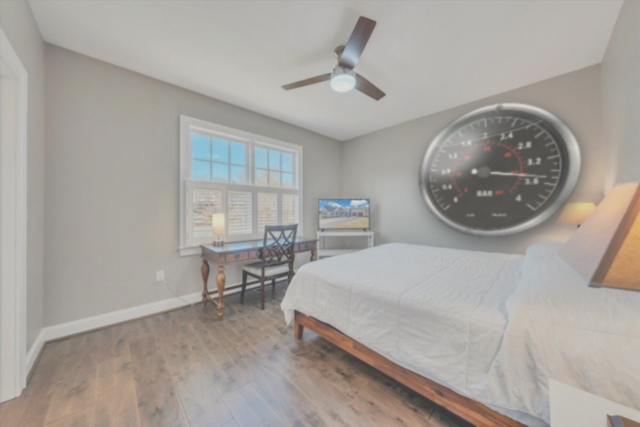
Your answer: 3.5bar
